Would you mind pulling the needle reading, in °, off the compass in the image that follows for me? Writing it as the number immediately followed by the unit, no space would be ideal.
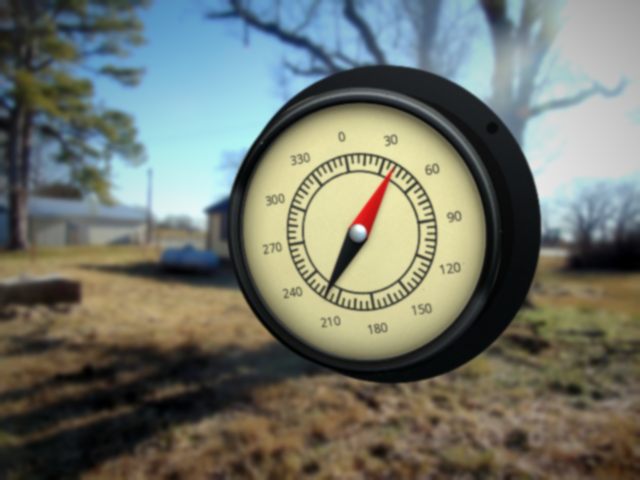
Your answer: 40°
